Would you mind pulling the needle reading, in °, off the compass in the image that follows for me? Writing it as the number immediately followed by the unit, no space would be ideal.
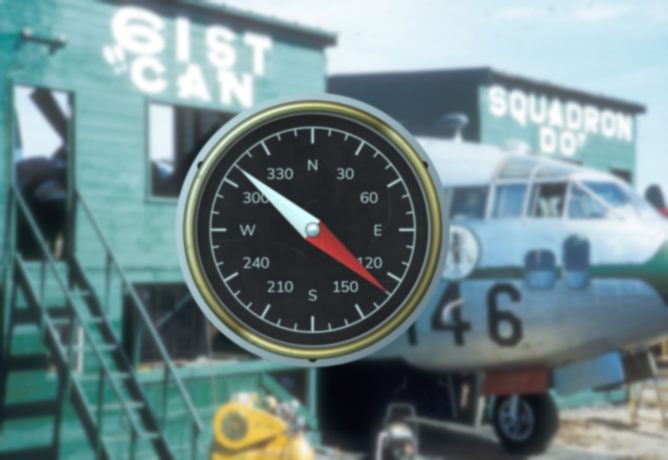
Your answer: 130°
